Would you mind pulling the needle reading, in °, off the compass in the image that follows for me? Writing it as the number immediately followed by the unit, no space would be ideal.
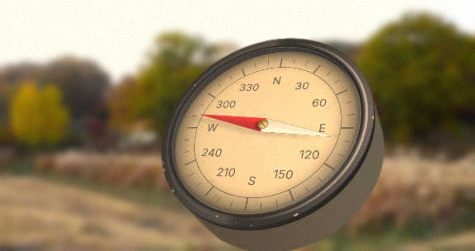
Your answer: 280°
